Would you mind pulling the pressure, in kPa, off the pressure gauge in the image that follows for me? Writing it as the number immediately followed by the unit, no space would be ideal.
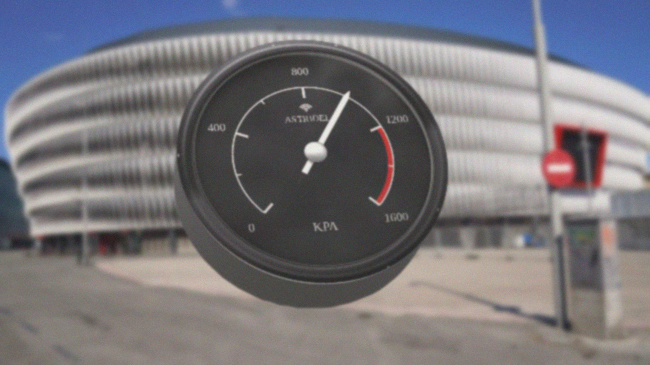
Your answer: 1000kPa
